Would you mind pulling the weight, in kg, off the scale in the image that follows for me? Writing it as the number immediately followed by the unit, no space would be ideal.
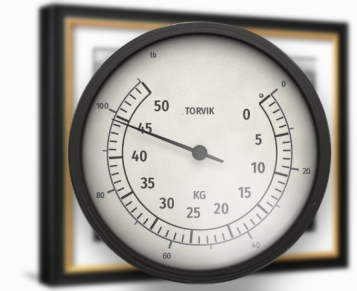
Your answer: 44.5kg
